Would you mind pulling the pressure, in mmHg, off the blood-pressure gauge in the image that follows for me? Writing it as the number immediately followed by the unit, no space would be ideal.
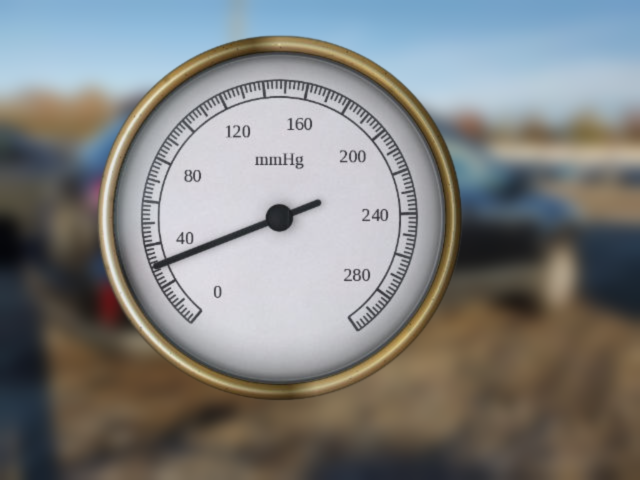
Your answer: 30mmHg
